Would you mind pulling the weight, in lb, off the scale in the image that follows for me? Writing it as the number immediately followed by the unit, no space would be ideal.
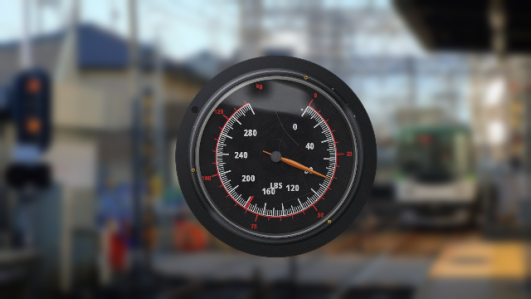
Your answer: 80lb
